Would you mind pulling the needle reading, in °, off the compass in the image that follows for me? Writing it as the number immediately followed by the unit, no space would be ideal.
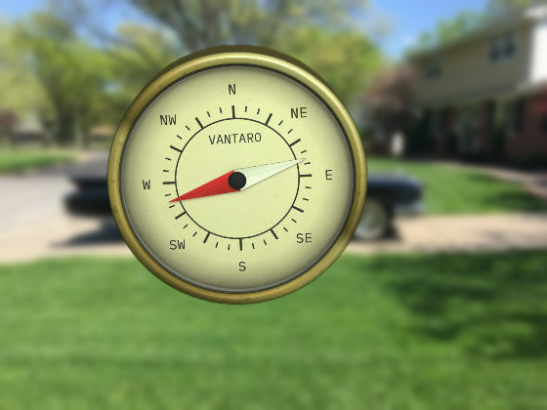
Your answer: 255°
